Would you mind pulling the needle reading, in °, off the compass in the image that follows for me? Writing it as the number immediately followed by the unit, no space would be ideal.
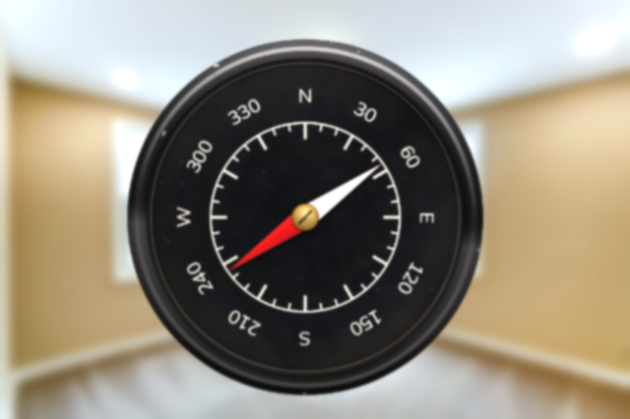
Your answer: 235°
